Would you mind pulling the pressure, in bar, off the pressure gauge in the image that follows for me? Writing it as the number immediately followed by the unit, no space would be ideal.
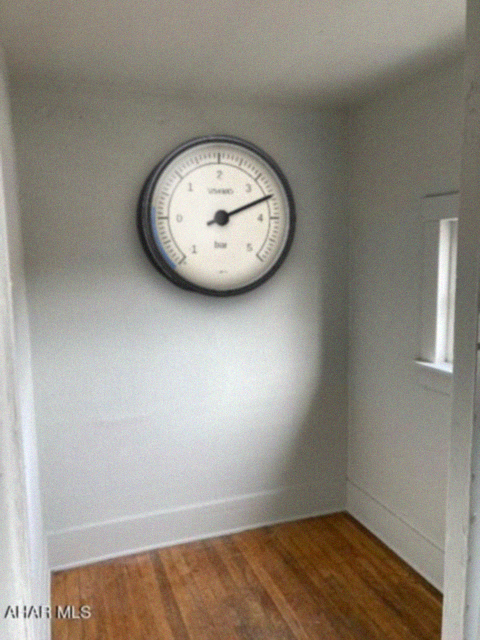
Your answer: 3.5bar
